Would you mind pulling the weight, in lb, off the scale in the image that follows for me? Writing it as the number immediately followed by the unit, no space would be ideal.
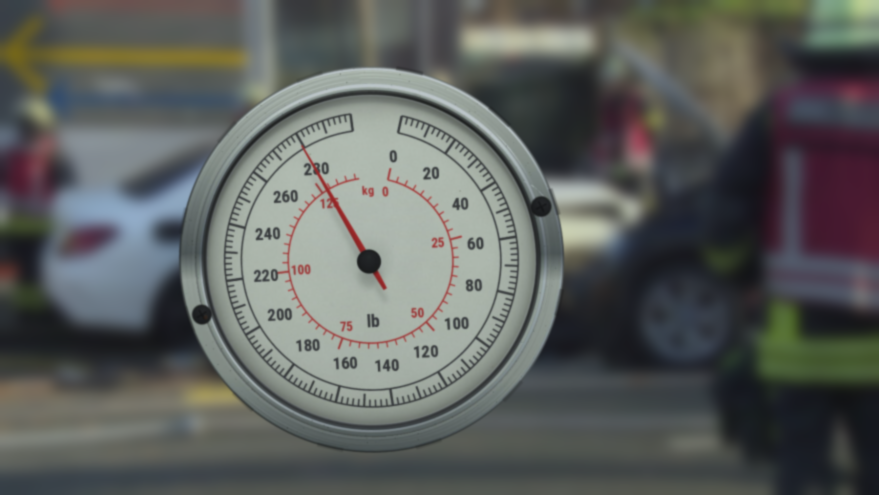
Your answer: 280lb
